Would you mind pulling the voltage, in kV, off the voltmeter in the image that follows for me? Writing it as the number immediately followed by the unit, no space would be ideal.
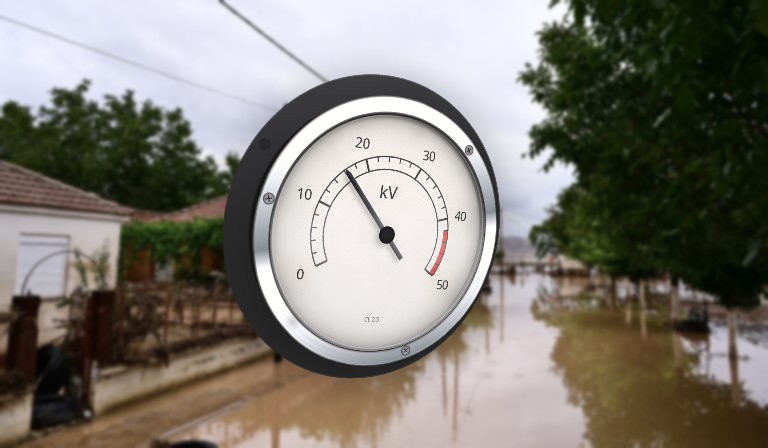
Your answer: 16kV
